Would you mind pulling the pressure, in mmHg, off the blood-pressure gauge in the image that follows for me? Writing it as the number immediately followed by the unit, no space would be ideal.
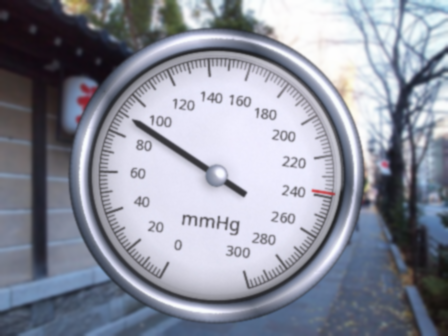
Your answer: 90mmHg
